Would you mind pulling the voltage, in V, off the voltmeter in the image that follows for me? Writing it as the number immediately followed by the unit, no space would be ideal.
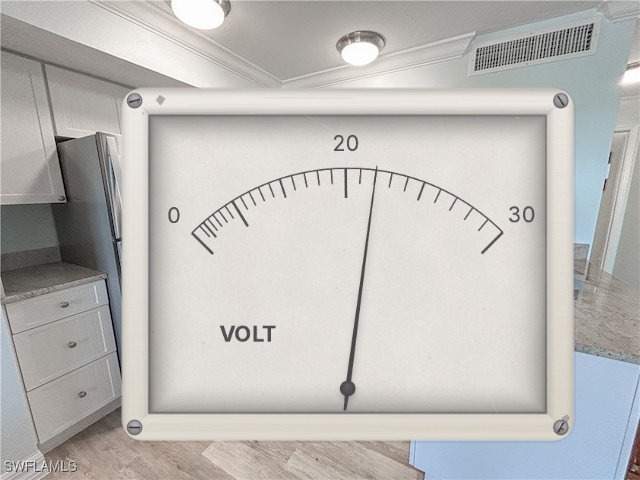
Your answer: 22V
